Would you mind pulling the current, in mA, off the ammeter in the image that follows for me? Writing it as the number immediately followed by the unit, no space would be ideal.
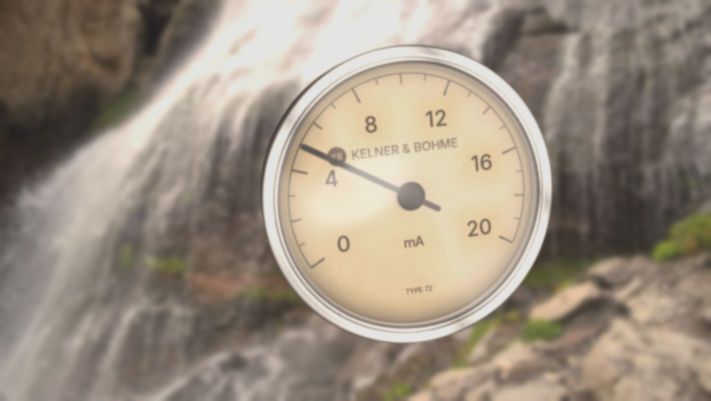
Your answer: 5mA
